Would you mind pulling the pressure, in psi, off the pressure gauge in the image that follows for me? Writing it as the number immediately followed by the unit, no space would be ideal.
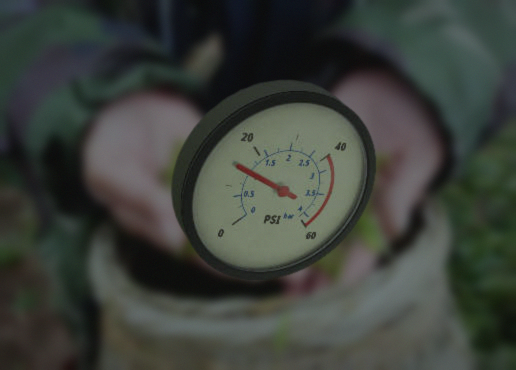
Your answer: 15psi
